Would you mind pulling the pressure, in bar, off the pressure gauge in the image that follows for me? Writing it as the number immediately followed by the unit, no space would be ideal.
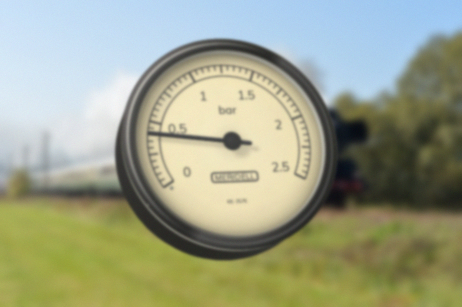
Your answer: 0.4bar
